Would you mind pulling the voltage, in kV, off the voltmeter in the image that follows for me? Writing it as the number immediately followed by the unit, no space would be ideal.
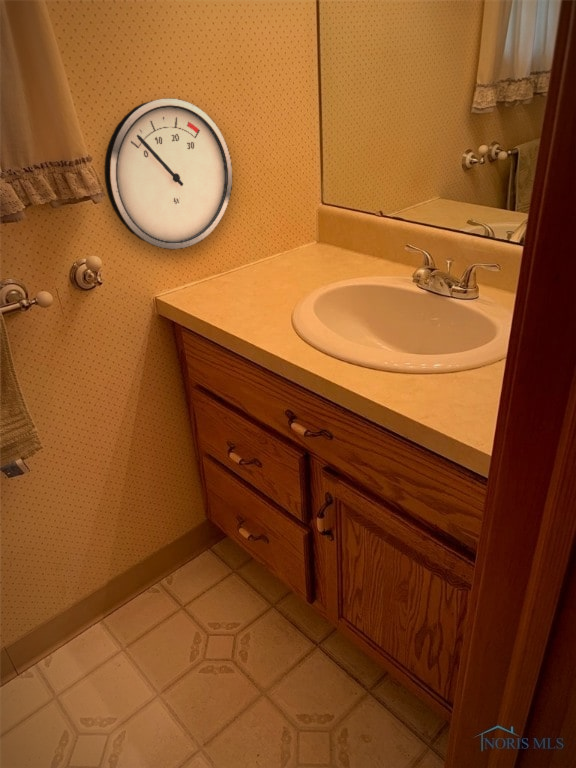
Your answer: 2.5kV
